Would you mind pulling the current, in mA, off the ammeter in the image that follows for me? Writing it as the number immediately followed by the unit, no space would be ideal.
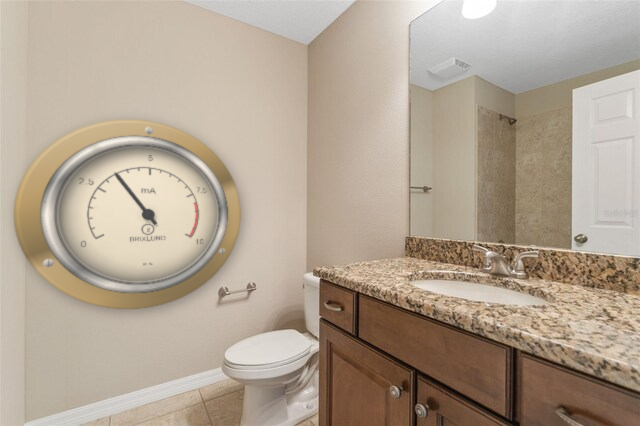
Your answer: 3.5mA
